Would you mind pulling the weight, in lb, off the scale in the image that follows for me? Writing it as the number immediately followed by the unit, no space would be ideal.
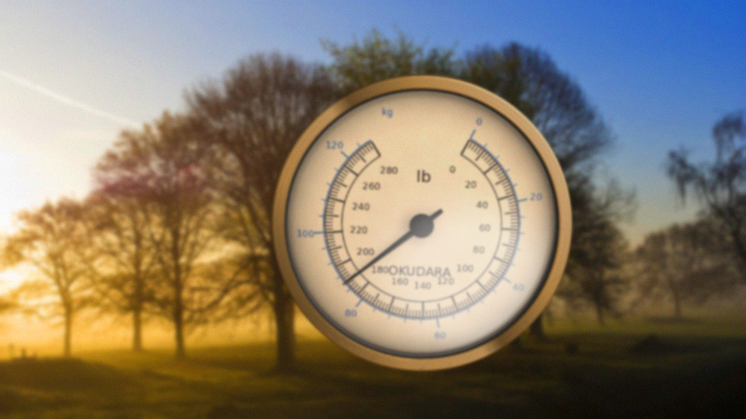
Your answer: 190lb
